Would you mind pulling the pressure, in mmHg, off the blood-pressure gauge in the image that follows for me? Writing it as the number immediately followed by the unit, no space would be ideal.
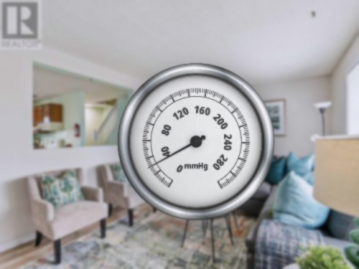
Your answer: 30mmHg
